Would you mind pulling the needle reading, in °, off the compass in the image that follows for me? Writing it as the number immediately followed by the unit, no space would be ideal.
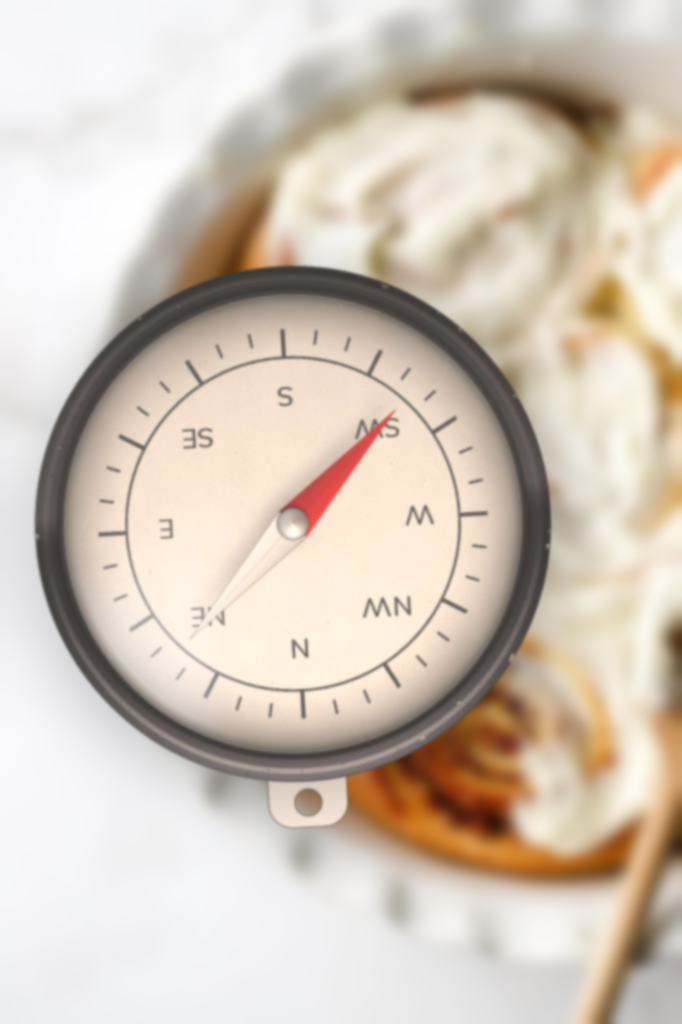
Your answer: 225°
